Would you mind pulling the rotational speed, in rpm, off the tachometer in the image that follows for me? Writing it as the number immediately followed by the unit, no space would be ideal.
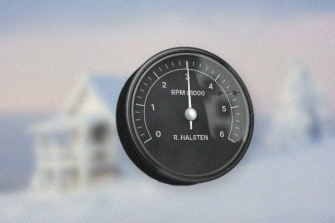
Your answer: 3000rpm
